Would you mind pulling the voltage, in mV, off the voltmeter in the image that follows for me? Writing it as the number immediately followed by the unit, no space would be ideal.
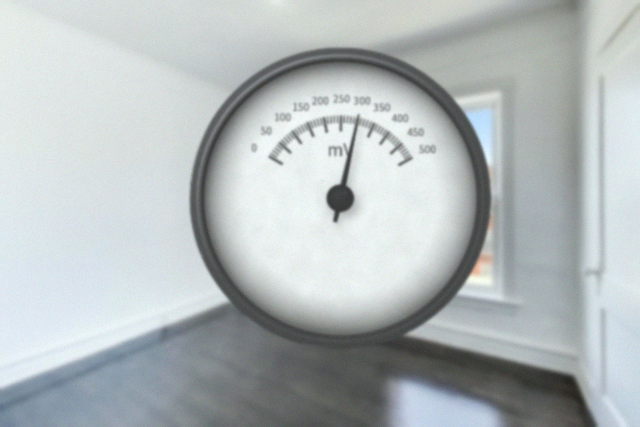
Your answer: 300mV
